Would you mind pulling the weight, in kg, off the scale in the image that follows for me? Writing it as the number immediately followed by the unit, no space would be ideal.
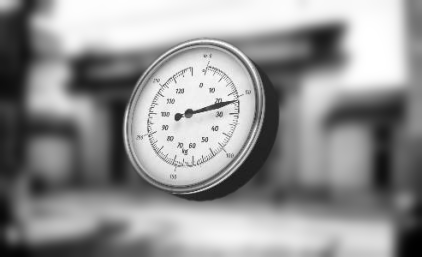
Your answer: 25kg
